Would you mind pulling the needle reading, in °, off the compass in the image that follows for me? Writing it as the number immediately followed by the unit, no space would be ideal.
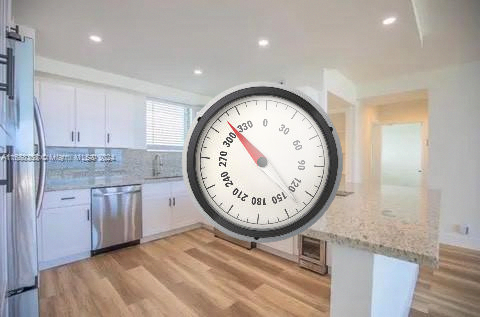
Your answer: 315°
